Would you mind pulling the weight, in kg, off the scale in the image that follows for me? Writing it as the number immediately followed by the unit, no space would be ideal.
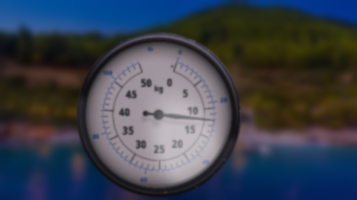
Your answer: 12kg
